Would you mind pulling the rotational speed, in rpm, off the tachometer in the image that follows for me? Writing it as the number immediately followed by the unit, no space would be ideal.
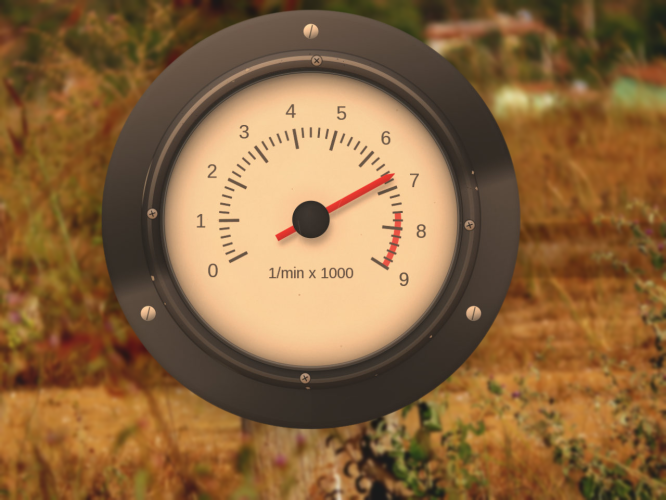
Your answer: 6700rpm
